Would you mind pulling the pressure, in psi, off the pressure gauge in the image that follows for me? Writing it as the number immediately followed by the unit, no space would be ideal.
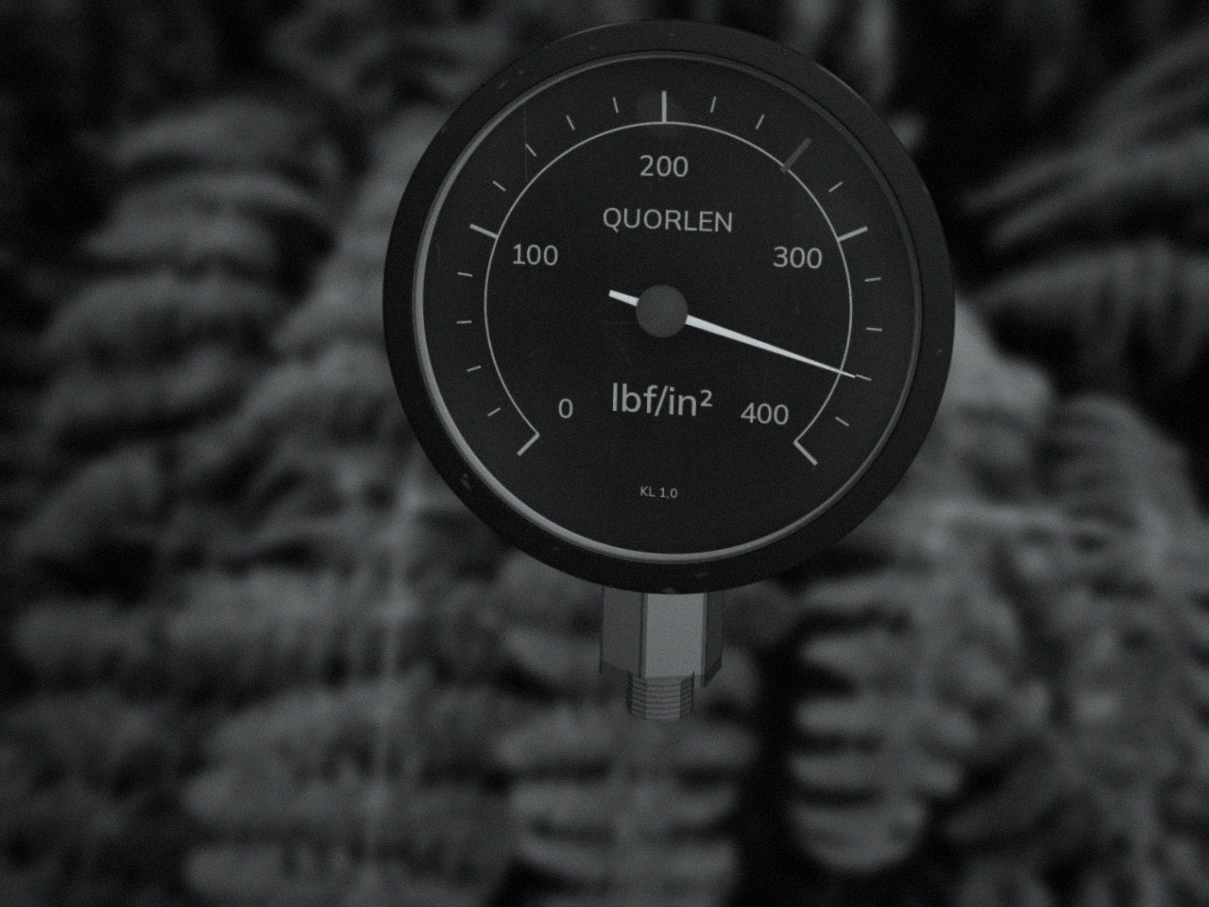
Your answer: 360psi
